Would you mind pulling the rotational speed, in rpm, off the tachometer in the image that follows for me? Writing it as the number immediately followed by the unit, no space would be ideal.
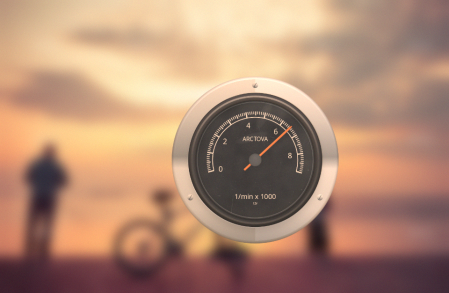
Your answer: 6500rpm
